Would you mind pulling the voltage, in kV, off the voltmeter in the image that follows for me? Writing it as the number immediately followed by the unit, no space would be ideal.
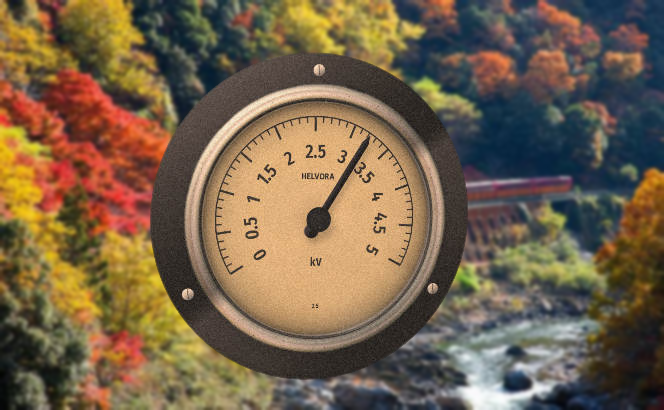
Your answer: 3.2kV
